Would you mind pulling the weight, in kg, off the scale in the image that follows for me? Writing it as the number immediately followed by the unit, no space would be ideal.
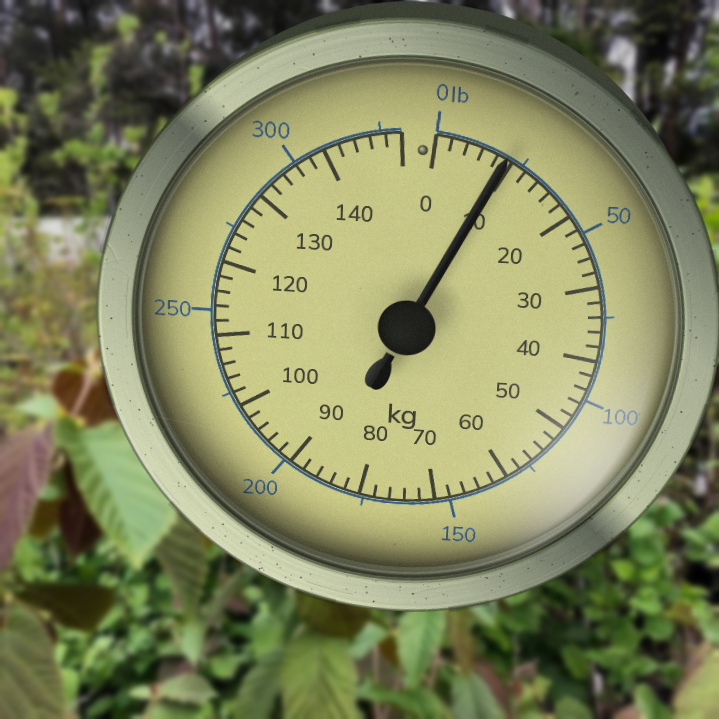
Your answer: 9kg
